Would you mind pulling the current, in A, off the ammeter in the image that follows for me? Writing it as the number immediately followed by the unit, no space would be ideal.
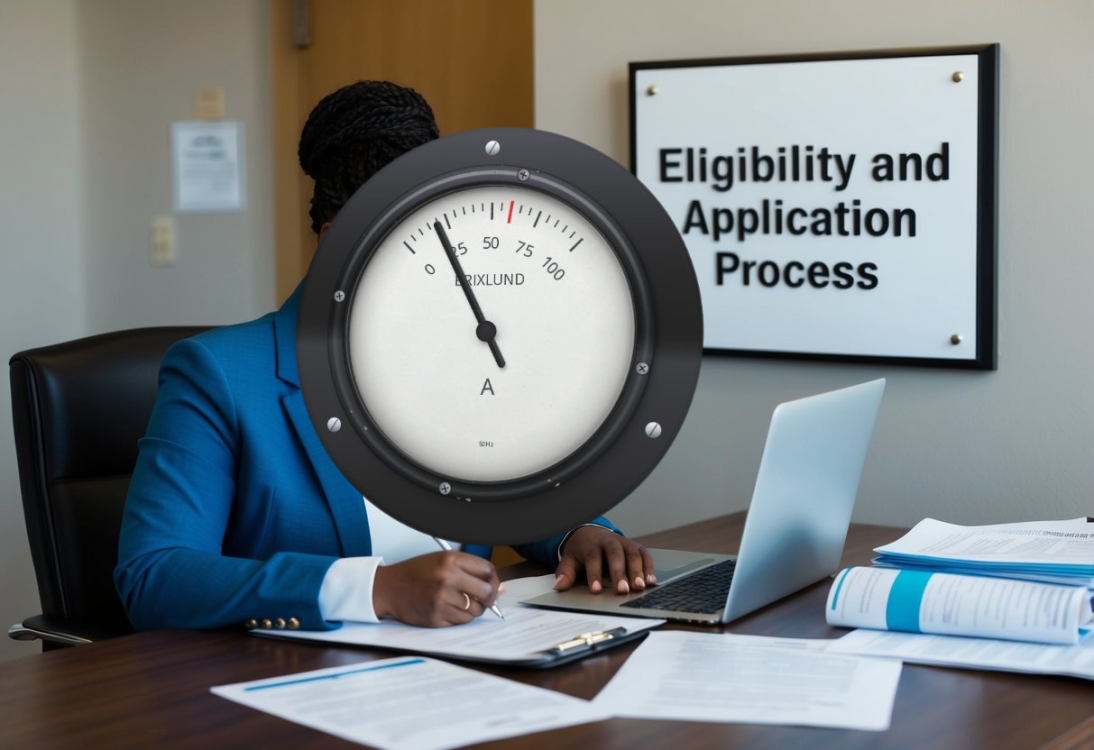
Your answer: 20A
